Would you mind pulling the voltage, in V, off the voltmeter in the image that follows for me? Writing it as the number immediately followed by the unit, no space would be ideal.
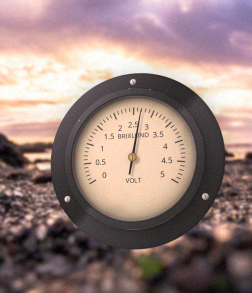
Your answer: 2.7V
